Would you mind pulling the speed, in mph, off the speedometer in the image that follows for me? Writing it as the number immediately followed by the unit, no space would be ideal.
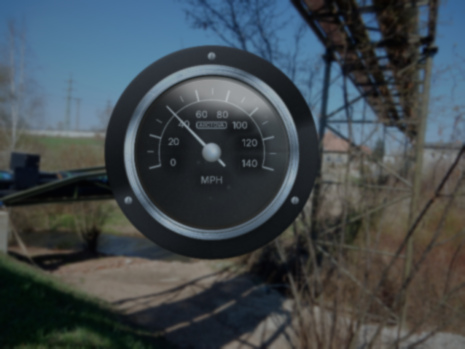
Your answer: 40mph
